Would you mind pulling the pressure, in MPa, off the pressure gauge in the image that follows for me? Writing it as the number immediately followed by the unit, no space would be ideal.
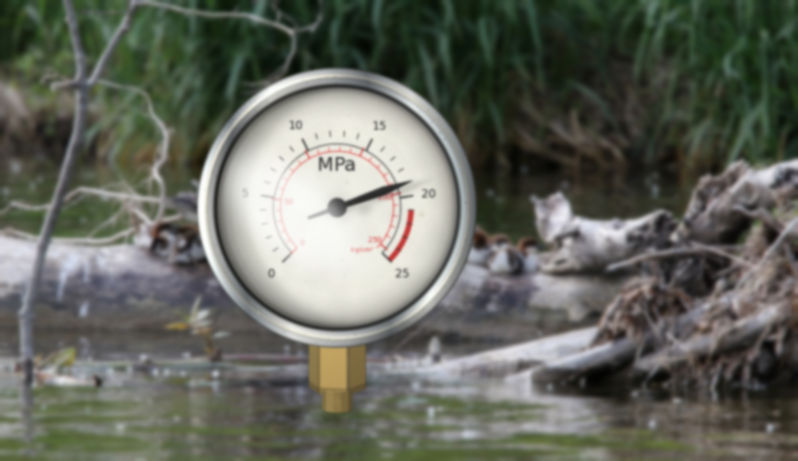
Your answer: 19MPa
